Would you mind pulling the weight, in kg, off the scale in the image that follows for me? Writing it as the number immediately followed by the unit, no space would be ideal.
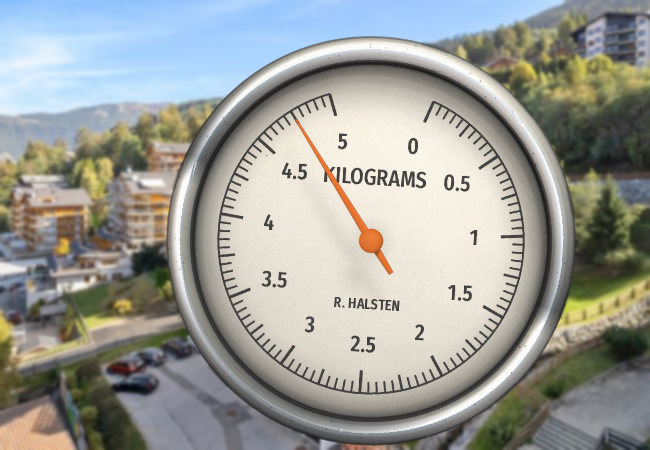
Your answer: 4.75kg
